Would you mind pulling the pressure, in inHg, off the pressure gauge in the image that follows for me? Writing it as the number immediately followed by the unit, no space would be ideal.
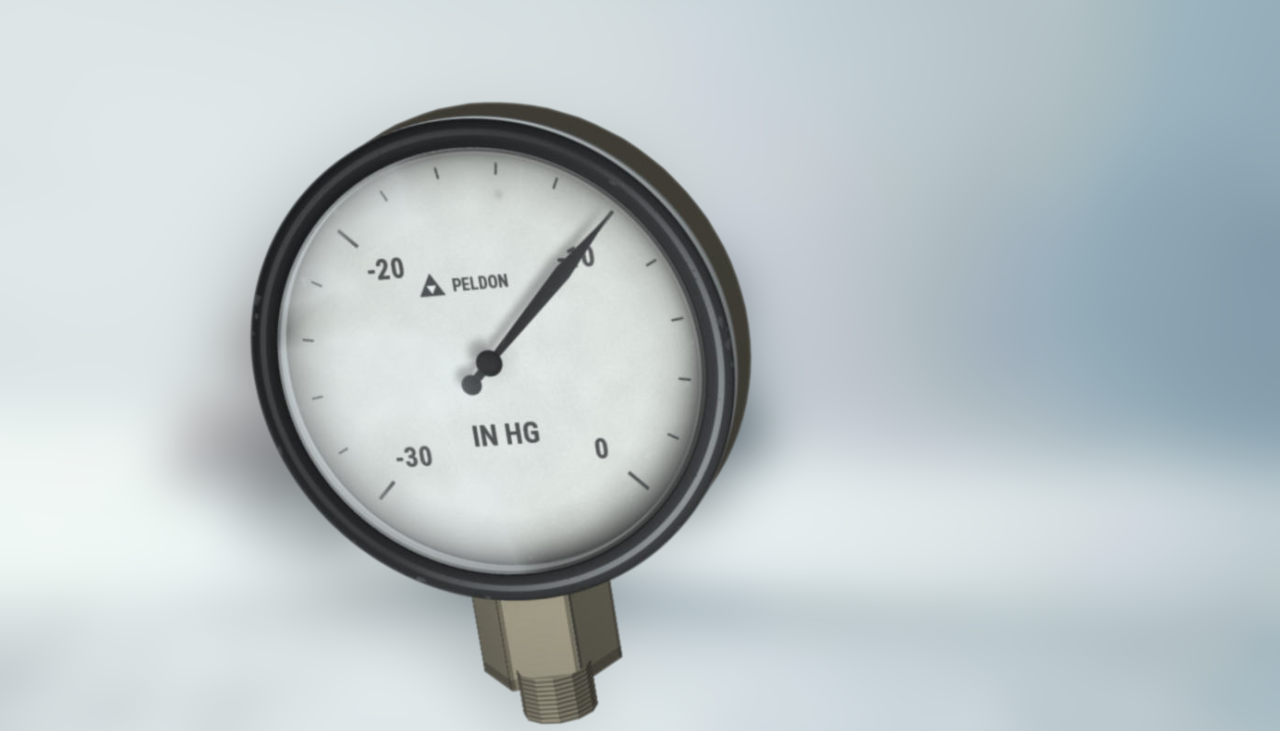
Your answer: -10inHg
